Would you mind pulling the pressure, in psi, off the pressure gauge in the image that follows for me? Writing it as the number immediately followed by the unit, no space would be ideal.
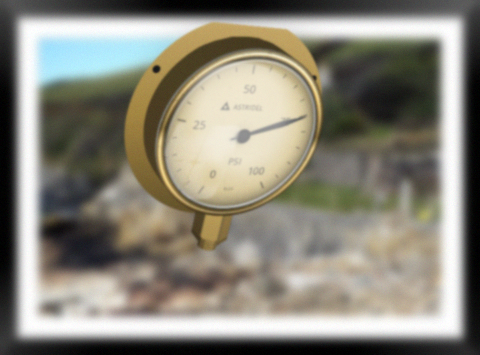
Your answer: 75psi
